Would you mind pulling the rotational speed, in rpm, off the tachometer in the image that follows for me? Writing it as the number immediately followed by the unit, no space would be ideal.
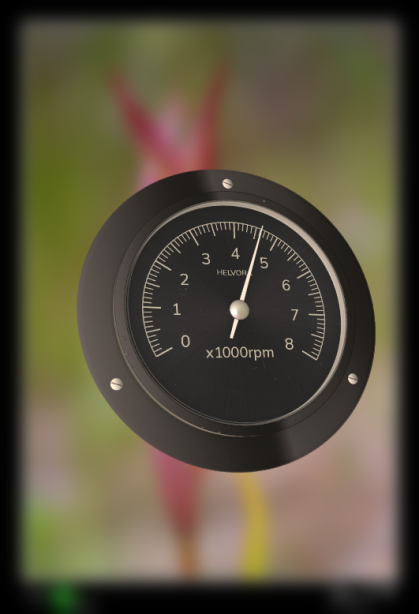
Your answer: 4600rpm
